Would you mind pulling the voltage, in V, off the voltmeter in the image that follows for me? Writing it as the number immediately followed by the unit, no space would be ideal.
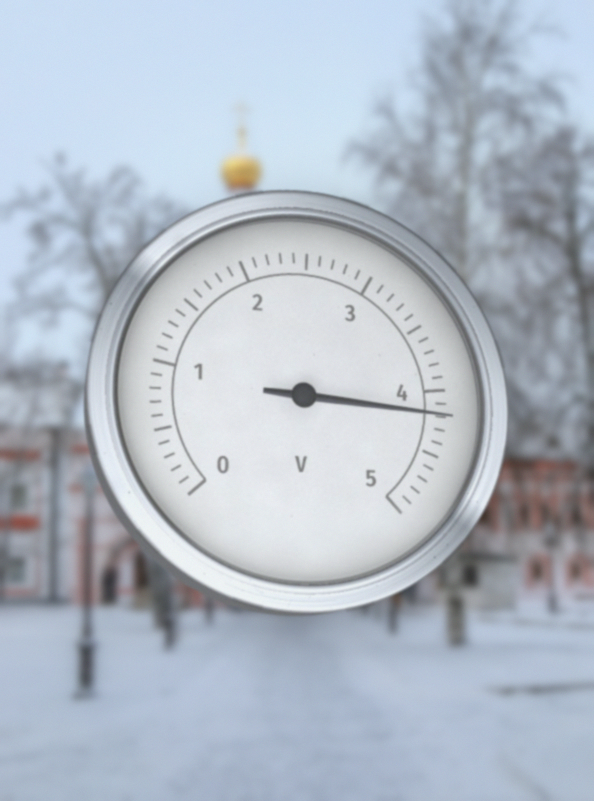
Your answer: 4.2V
